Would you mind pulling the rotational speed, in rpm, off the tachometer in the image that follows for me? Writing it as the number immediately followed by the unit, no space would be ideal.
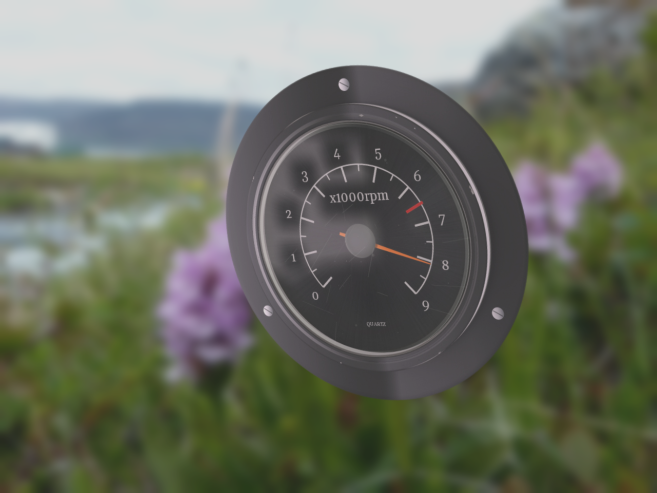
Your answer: 8000rpm
